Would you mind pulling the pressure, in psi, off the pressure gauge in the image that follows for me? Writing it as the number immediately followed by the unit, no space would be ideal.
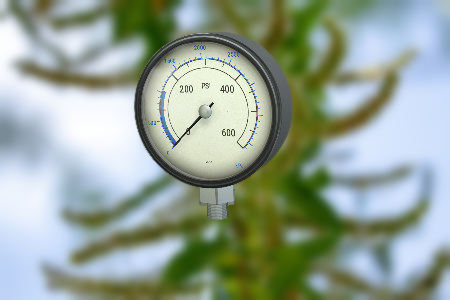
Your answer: 0psi
